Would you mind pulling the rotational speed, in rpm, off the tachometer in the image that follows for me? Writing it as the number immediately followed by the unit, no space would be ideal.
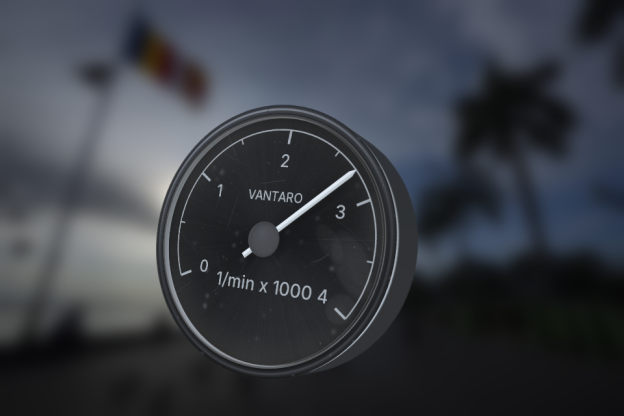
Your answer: 2750rpm
